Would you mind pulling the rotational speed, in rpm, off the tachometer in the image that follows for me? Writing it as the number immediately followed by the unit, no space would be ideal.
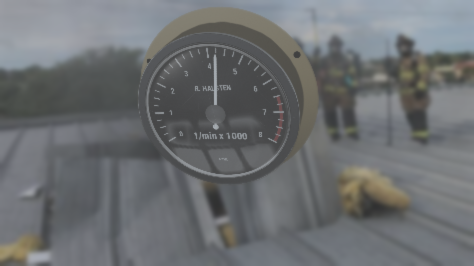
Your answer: 4250rpm
